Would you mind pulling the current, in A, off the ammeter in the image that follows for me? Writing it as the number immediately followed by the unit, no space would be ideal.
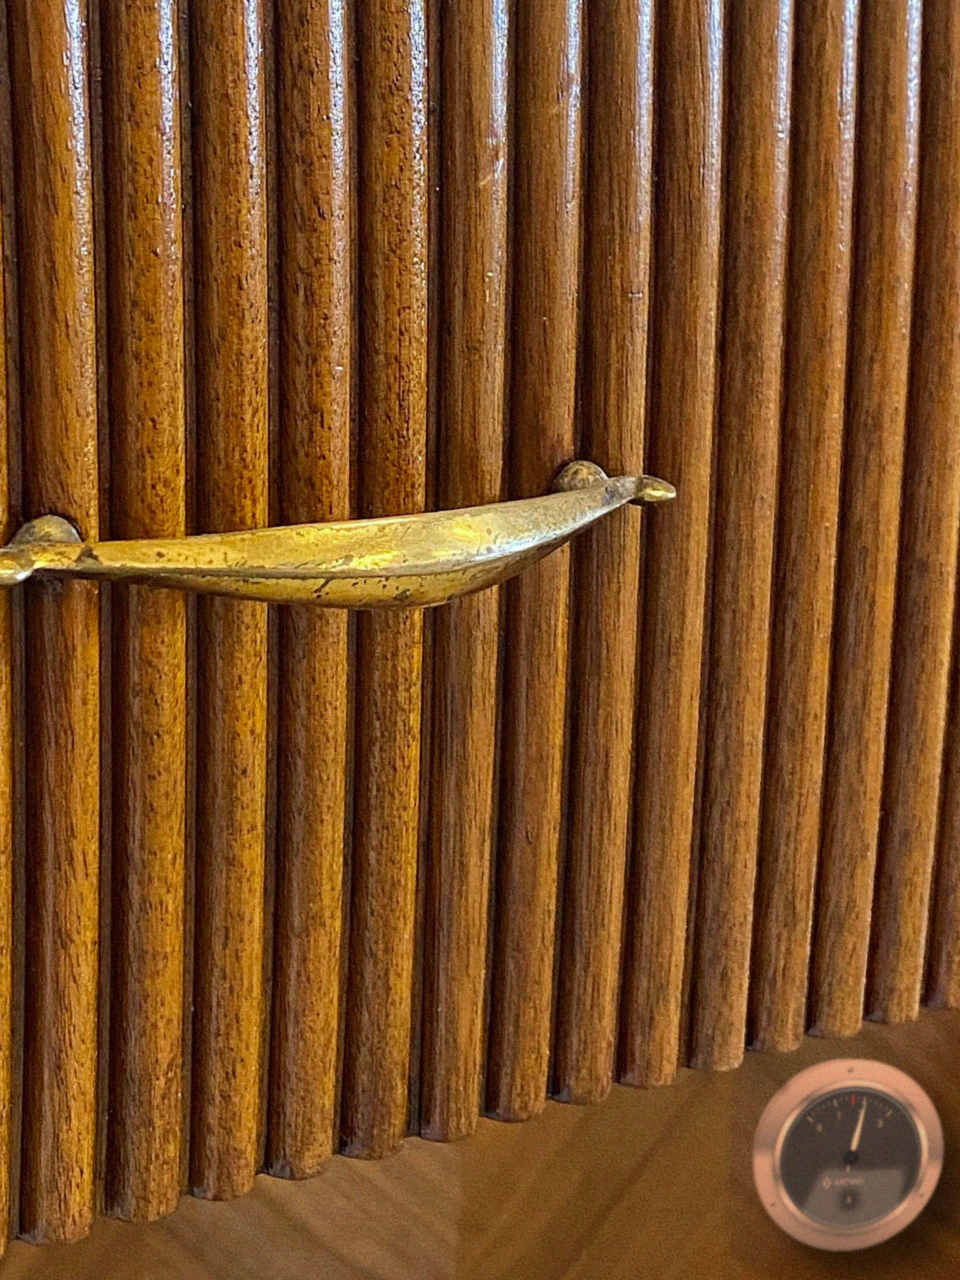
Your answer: 2A
